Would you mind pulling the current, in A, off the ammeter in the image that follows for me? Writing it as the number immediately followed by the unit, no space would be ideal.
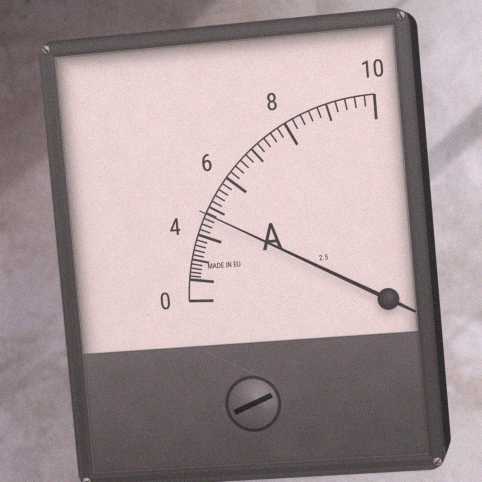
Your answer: 4.8A
